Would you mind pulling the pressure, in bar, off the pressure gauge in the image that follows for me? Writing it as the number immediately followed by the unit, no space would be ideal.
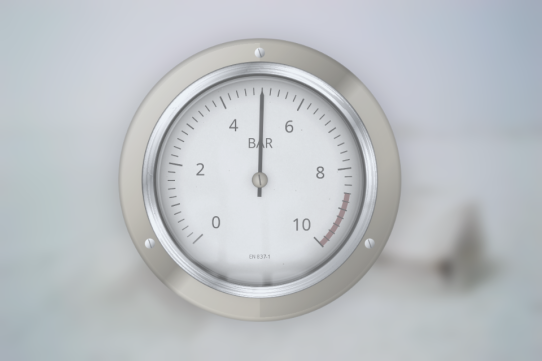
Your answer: 5bar
